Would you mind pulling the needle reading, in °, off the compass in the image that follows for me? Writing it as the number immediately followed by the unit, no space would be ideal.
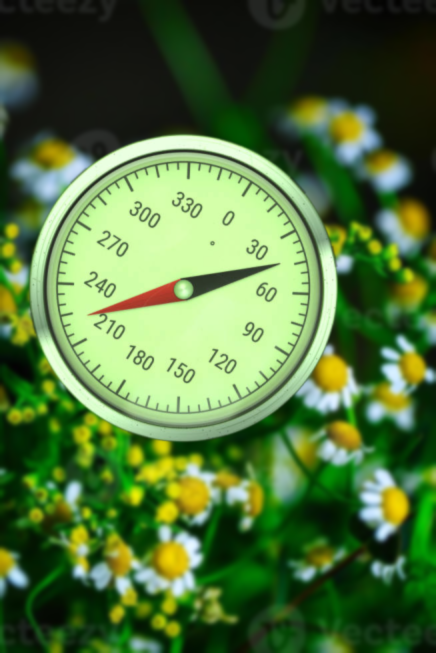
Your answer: 222.5°
